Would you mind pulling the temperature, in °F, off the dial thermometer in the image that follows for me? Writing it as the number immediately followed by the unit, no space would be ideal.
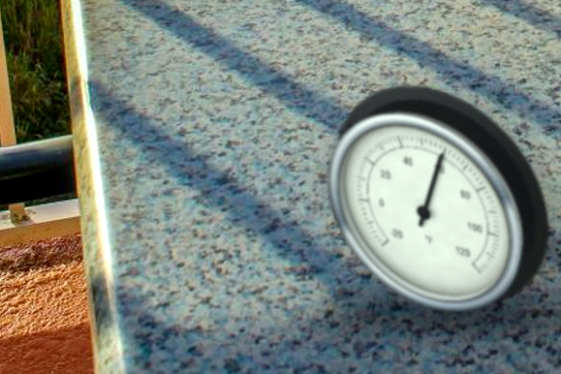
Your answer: 60°F
